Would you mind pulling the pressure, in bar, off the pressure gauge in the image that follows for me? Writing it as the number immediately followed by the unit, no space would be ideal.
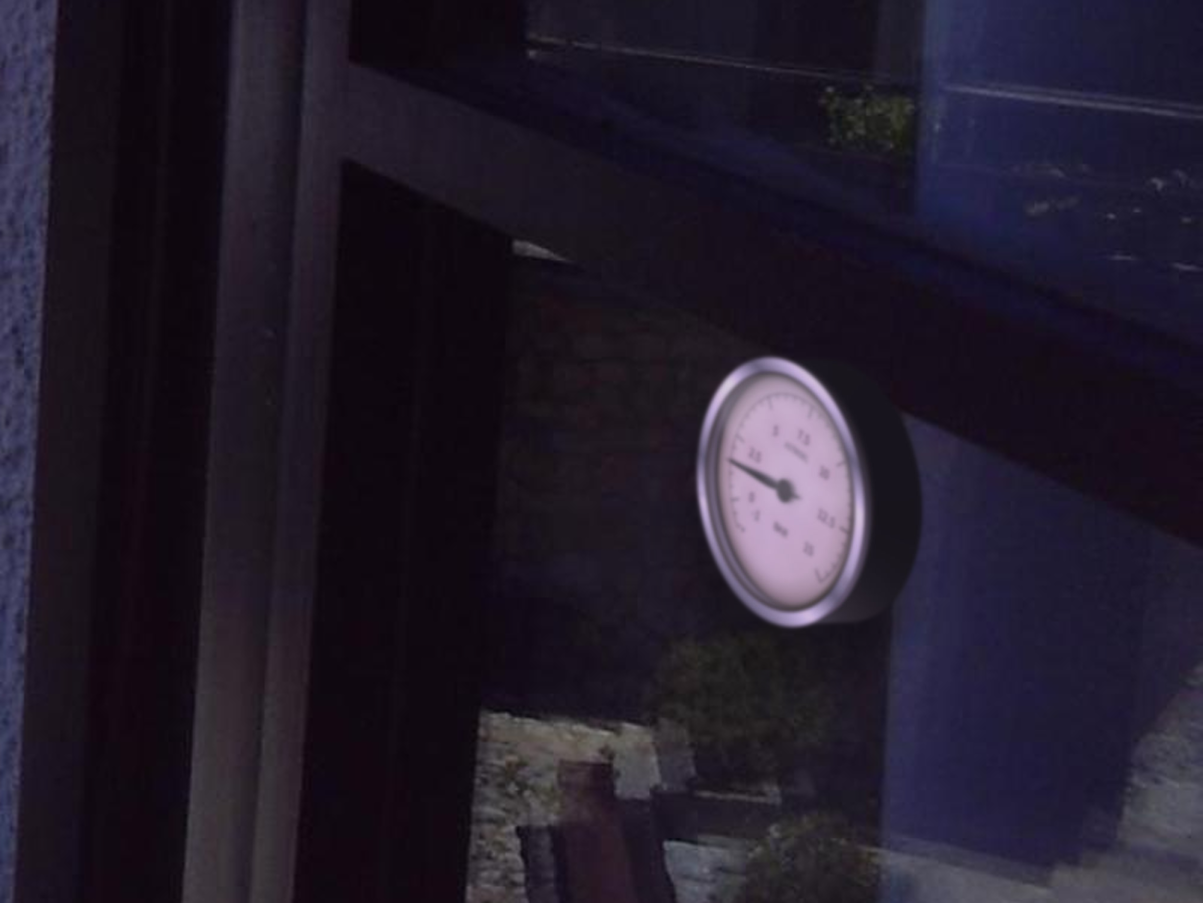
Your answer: 1.5bar
